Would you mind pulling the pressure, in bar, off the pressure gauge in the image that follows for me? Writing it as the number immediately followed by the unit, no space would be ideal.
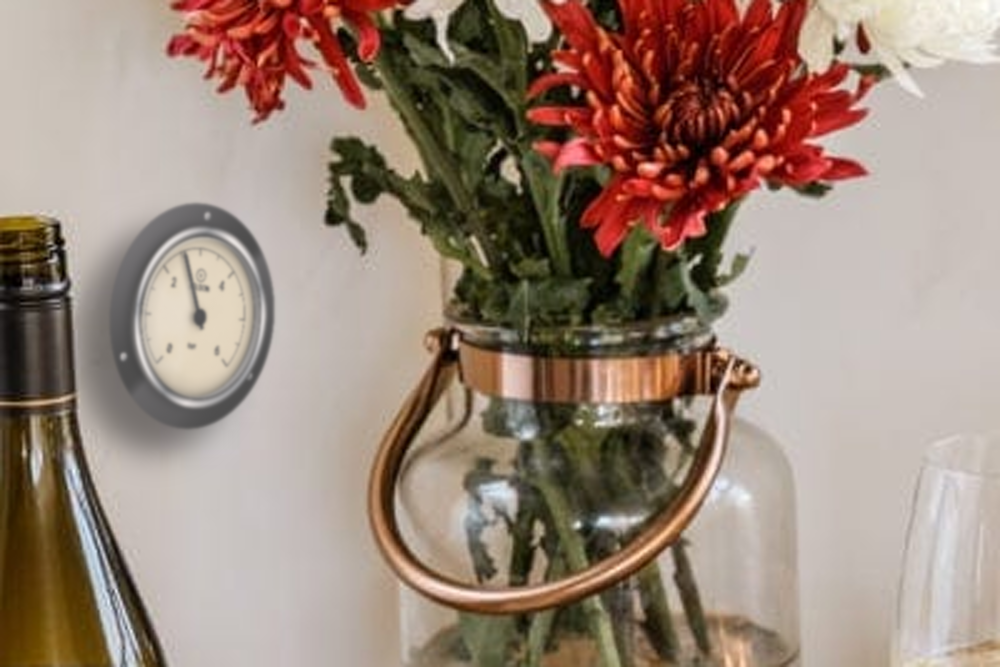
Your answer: 2.5bar
